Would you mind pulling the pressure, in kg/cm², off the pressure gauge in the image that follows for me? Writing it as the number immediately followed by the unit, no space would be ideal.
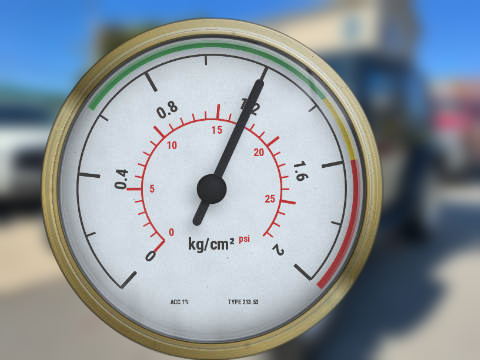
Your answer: 1.2kg/cm²
